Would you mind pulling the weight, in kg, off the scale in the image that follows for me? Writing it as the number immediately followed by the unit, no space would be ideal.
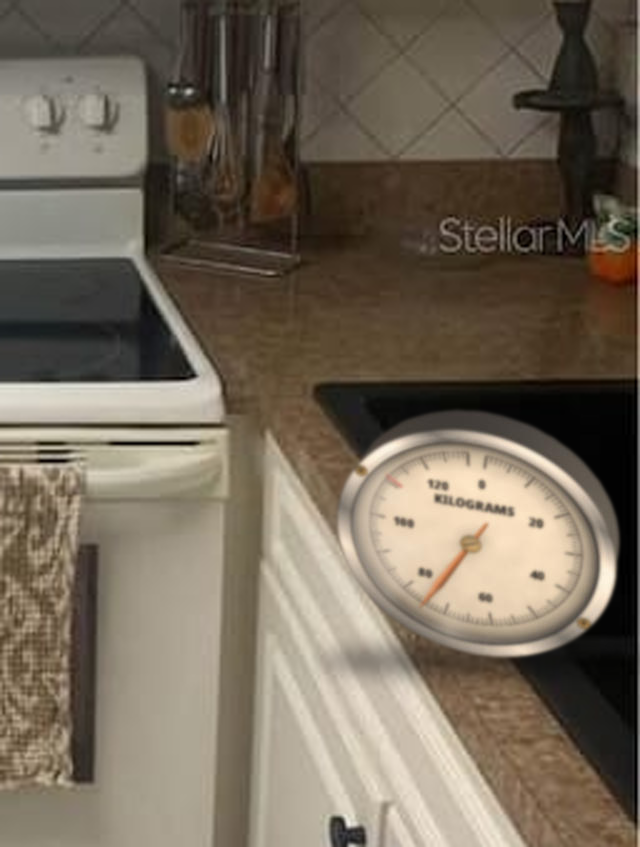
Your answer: 75kg
